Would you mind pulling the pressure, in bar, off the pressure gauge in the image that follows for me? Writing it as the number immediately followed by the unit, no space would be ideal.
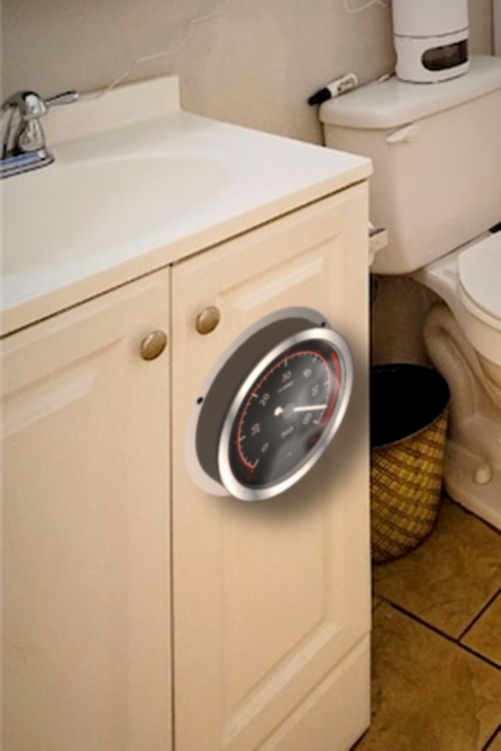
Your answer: 56bar
